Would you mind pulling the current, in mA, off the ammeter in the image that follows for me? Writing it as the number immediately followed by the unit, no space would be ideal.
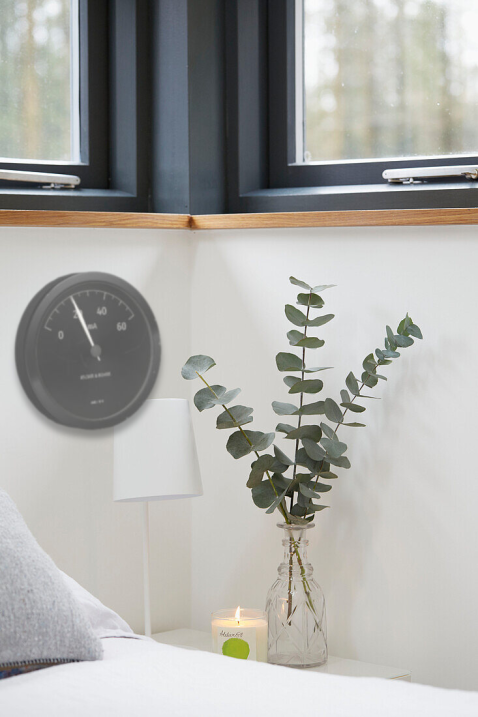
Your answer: 20mA
